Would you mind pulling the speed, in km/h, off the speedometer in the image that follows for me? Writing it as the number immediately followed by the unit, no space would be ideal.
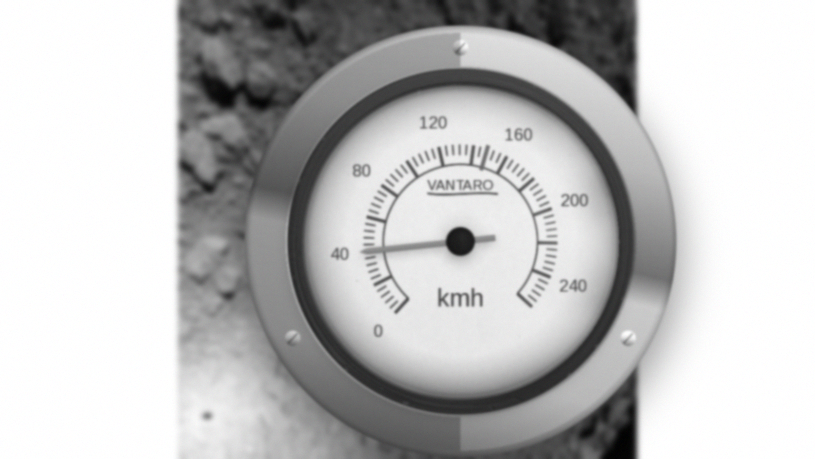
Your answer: 40km/h
